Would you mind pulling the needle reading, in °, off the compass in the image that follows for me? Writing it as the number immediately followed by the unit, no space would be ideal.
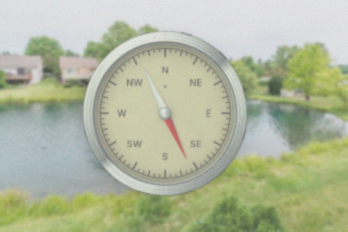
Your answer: 155°
